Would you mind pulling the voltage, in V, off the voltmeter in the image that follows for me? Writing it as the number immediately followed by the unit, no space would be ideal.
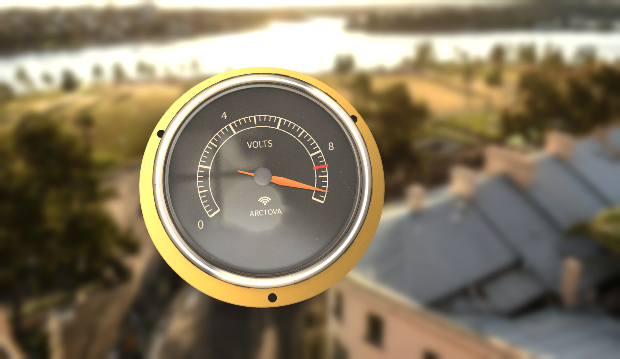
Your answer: 9.6V
